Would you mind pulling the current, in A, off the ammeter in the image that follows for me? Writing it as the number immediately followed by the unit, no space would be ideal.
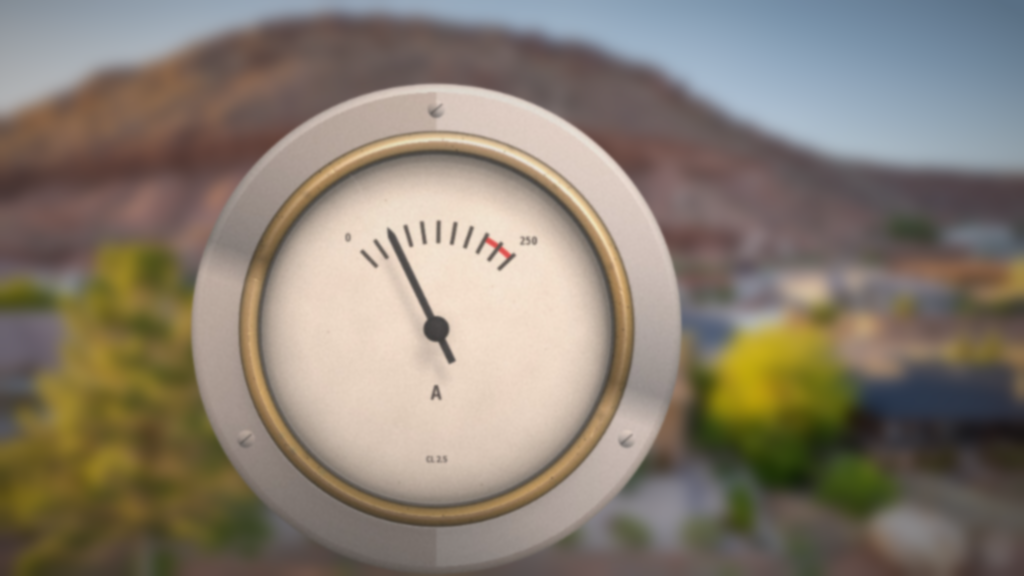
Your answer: 50A
